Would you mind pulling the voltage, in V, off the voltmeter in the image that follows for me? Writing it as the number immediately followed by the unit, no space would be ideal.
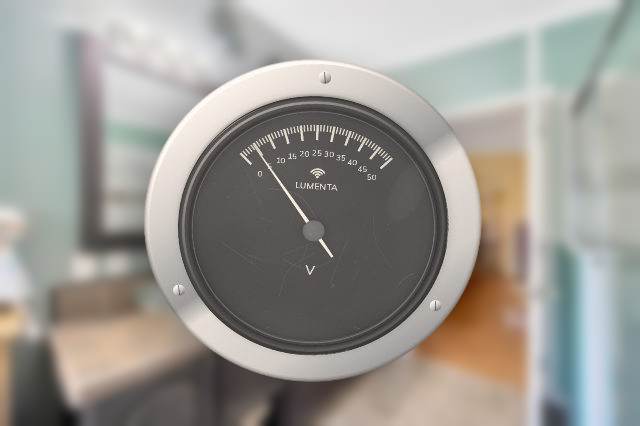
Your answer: 5V
